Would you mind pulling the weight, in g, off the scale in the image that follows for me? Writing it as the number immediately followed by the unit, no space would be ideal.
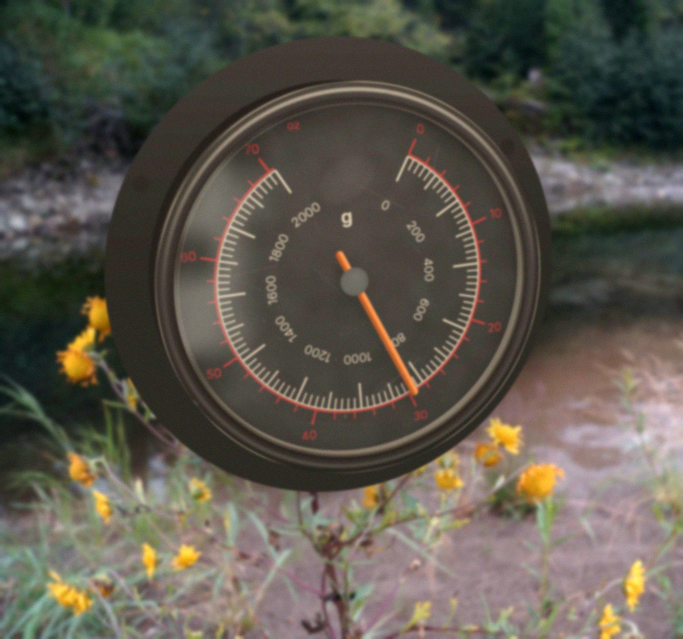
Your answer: 840g
